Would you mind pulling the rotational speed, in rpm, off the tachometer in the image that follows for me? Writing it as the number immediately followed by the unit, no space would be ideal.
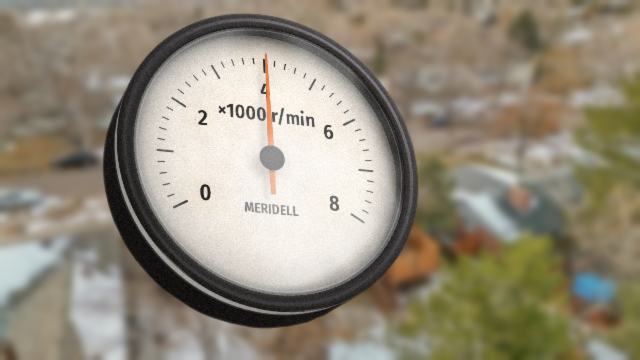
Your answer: 4000rpm
